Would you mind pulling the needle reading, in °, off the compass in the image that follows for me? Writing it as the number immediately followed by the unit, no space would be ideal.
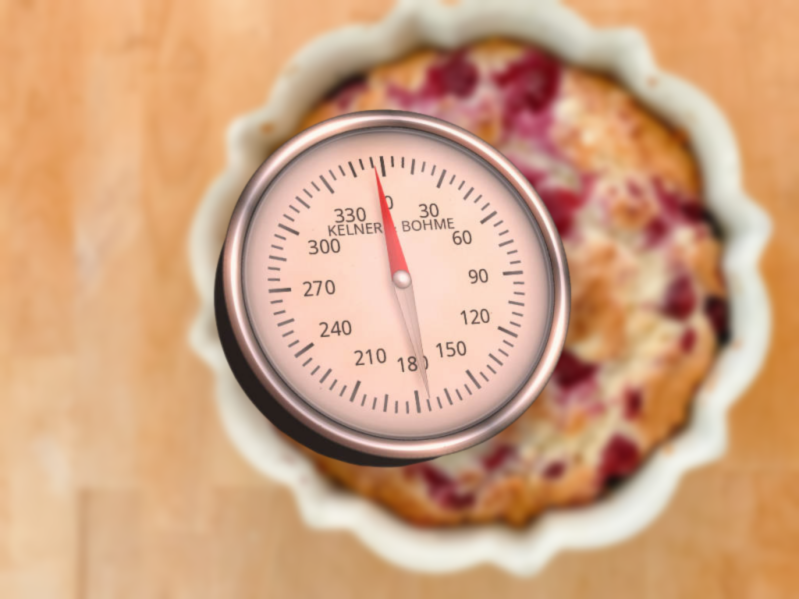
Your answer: 355°
